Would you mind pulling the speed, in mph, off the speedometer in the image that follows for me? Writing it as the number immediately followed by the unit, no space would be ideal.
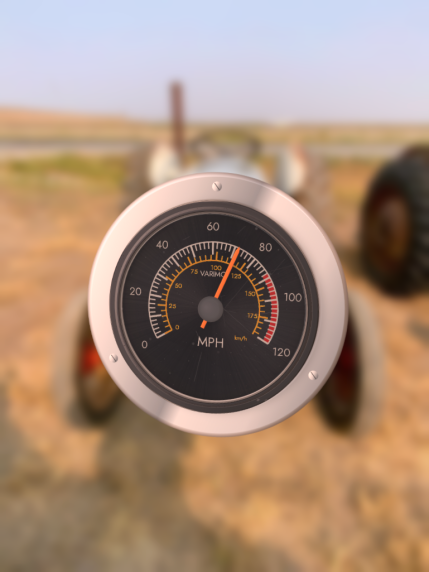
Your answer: 72mph
